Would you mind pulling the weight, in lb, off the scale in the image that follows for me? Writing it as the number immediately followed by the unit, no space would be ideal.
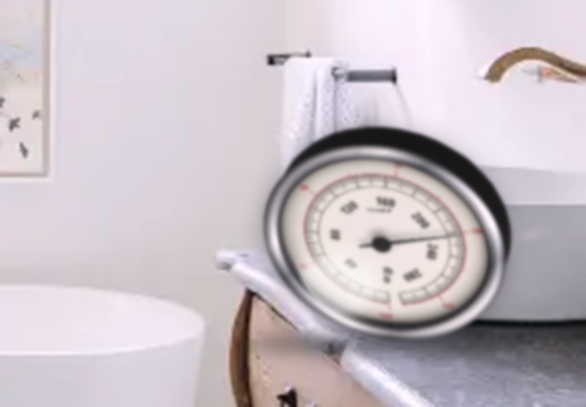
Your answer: 220lb
